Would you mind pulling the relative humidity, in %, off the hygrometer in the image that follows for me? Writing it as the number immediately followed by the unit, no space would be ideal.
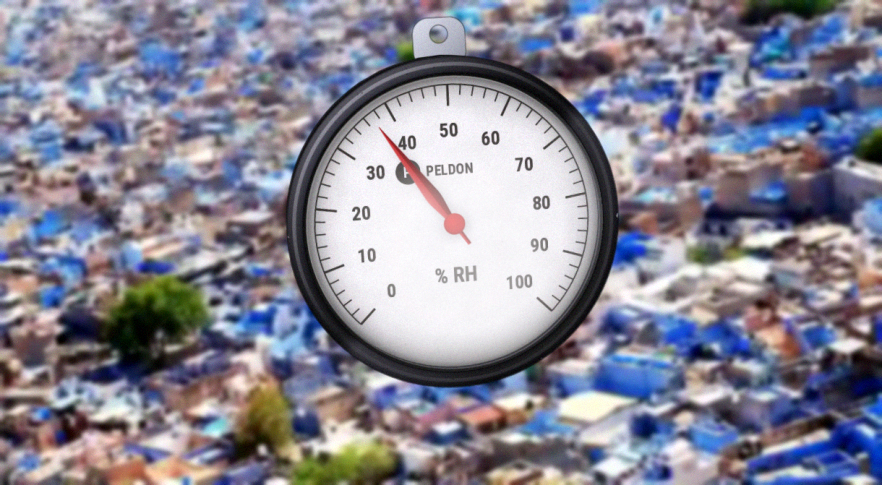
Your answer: 37%
